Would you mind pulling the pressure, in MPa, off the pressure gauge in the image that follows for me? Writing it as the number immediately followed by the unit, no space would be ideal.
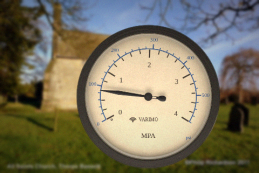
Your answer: 0.6MPa
